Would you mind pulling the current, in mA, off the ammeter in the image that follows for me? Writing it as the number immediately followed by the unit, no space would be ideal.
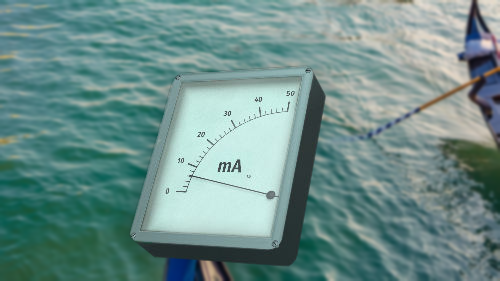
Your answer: 6mA
